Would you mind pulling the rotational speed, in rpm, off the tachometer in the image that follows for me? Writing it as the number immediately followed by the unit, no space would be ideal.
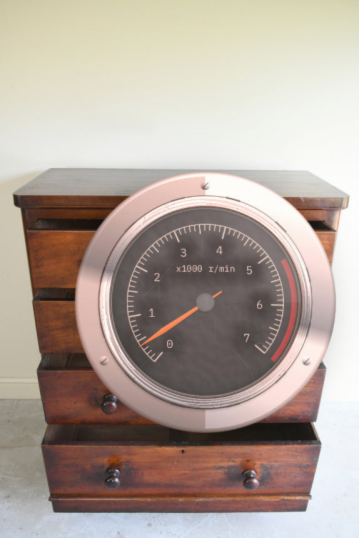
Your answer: 400rpm
